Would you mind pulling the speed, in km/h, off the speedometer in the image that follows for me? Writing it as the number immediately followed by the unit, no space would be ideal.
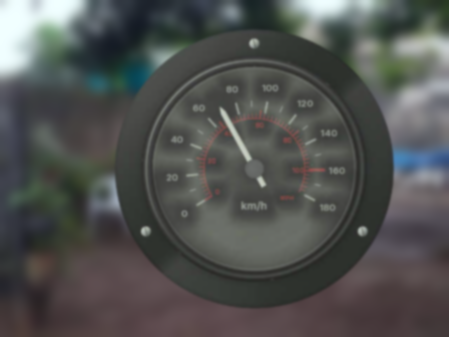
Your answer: 70km/h
